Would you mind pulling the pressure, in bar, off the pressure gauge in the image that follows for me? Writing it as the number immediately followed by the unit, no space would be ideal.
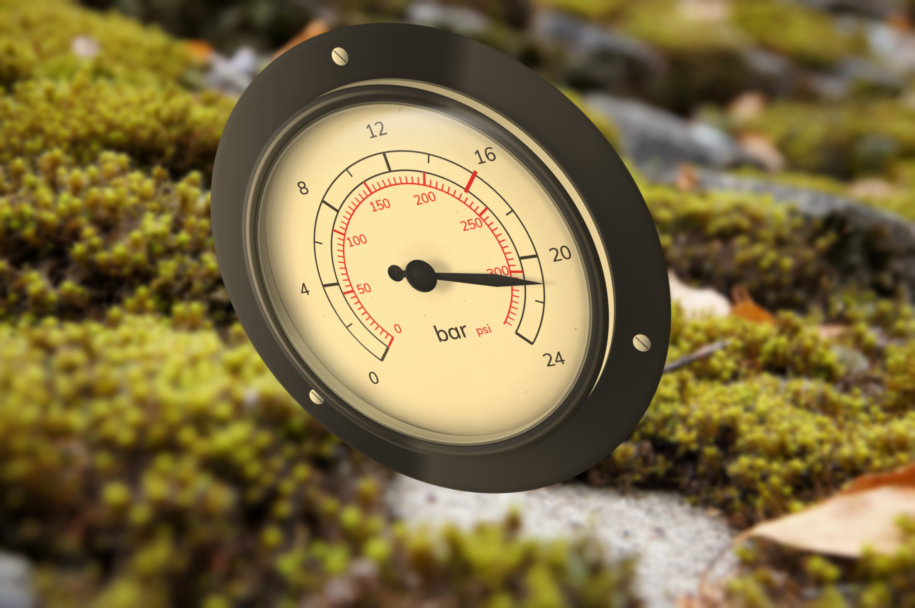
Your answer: 21bar
